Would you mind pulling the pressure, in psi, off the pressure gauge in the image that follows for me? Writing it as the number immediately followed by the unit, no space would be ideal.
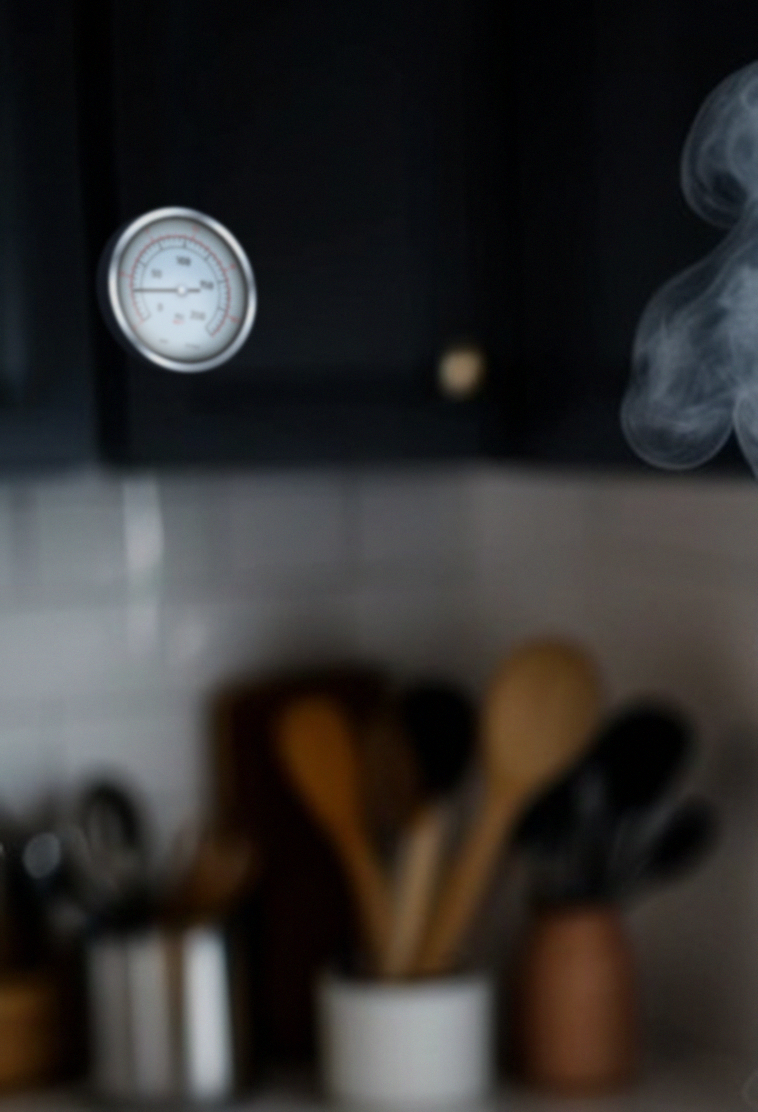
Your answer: 25psi
